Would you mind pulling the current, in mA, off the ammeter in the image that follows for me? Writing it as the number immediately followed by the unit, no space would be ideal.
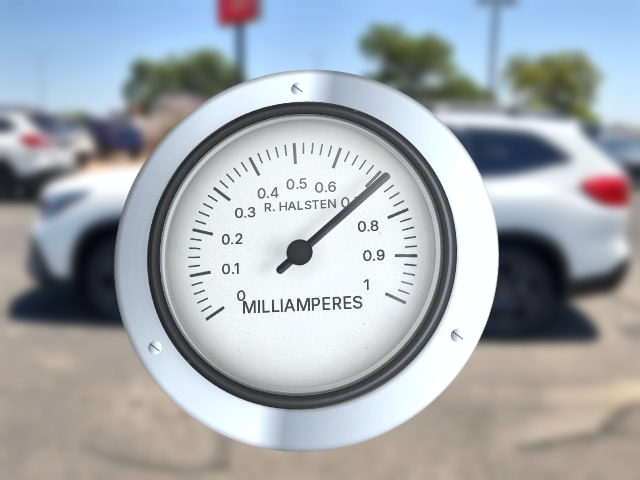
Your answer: 0.72mA
